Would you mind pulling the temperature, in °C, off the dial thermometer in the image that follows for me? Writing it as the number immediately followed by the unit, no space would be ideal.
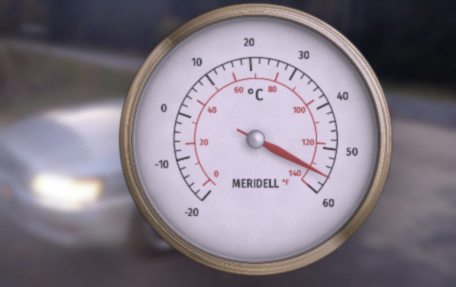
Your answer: 56°C
